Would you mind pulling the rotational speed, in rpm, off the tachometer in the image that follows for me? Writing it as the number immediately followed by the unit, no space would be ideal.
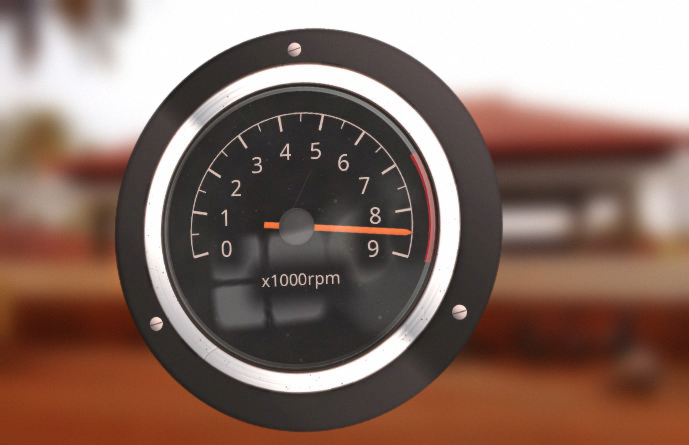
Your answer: 8500rpm
